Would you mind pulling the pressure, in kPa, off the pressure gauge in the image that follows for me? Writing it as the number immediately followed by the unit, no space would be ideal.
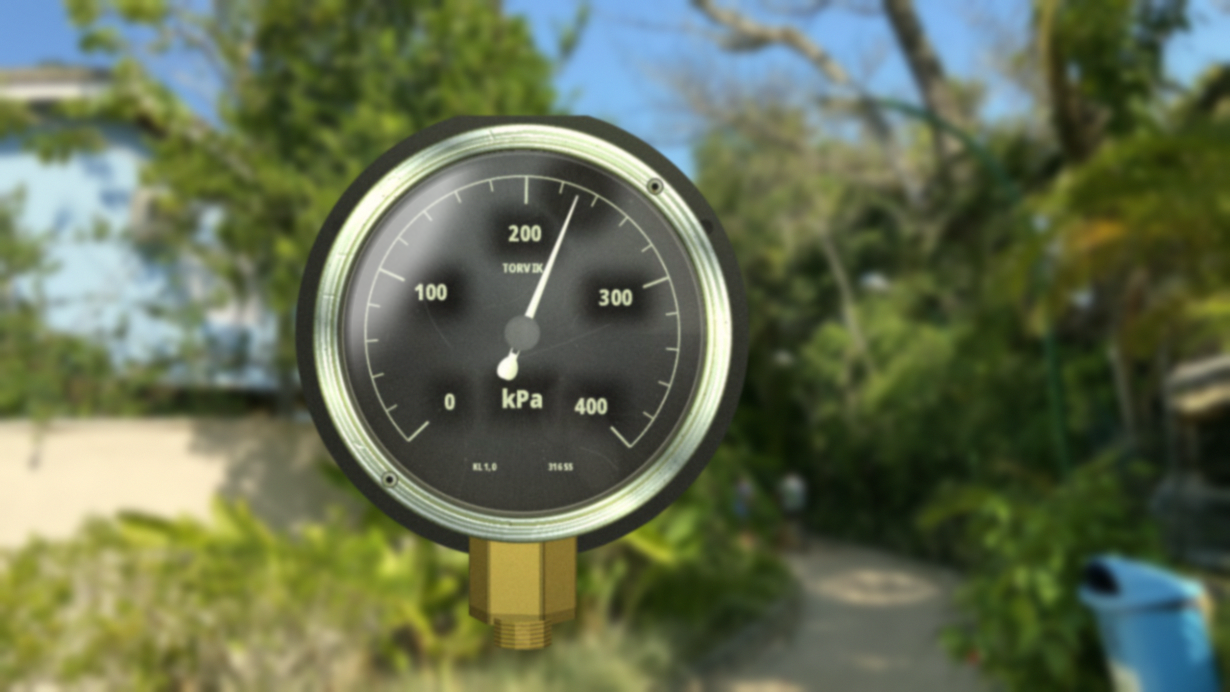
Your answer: 230kPa
